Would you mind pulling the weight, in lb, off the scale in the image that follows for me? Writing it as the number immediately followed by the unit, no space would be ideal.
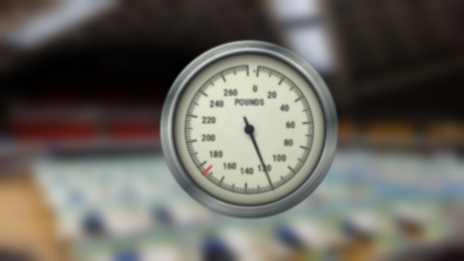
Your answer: 120lb
